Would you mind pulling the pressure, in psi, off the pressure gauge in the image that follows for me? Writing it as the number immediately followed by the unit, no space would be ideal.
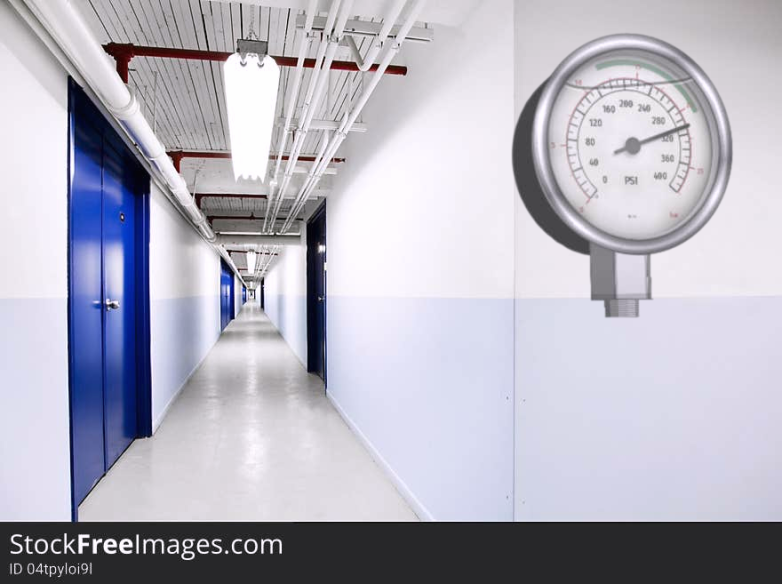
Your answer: 310psi
